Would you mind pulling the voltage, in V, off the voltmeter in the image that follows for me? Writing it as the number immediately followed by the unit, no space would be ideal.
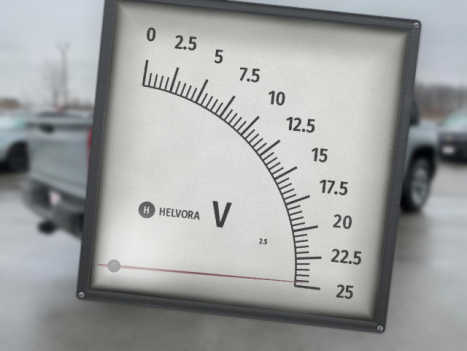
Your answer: 24.5V
